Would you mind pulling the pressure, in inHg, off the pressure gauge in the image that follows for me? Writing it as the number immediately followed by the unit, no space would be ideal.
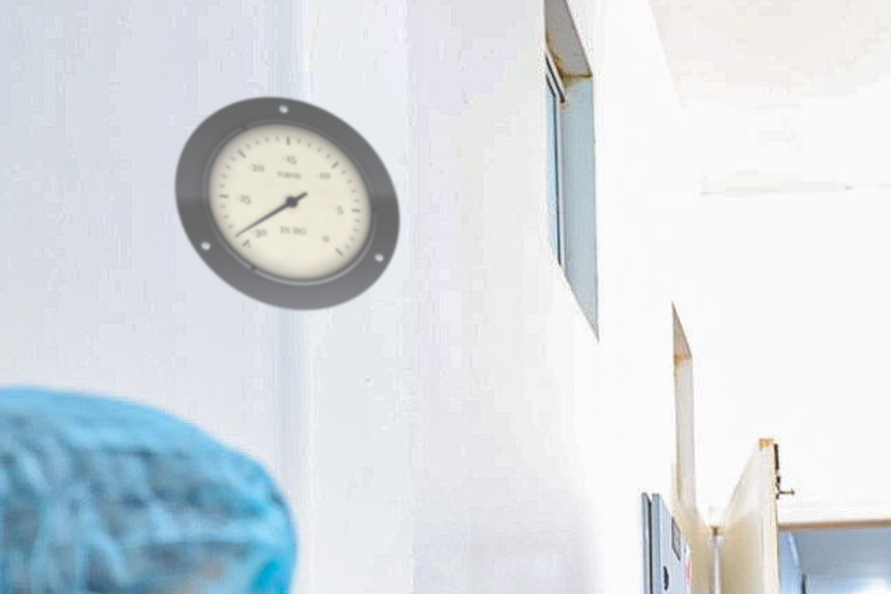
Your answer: -29inHg
